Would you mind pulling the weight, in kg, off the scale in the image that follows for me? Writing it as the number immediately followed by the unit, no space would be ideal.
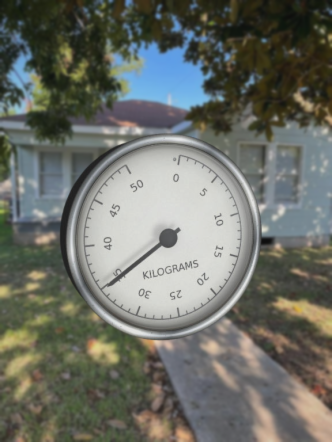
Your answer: 35kg
